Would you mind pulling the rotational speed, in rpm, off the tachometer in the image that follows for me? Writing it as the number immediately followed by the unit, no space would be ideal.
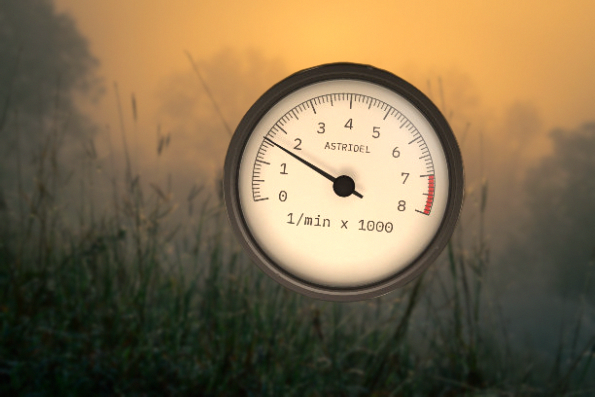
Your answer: 1600rpm
